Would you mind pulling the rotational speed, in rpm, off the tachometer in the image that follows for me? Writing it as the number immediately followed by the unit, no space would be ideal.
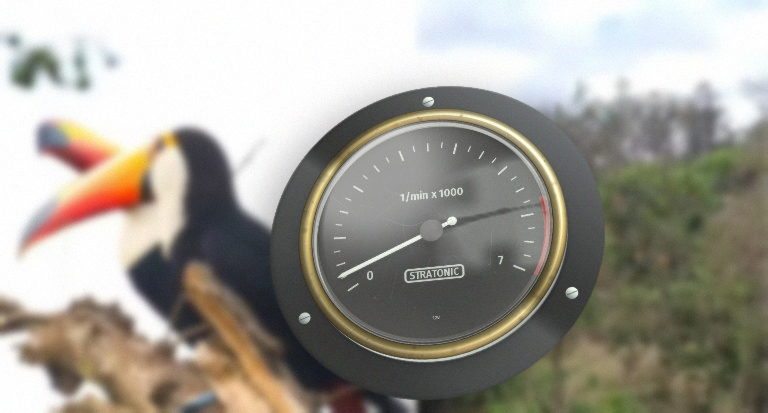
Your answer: 250rpm
